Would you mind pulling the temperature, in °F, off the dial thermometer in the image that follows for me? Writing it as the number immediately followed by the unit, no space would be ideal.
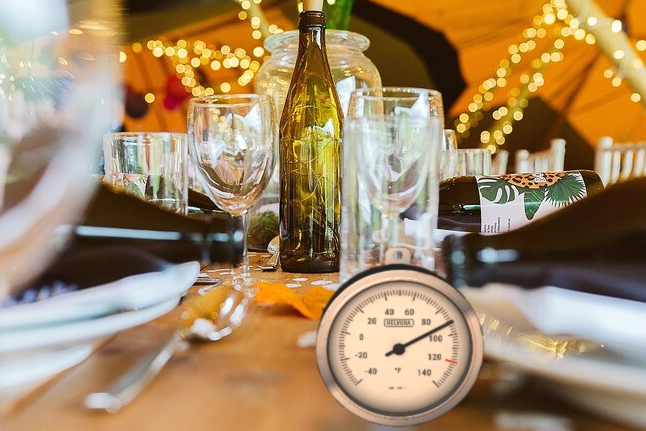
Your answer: 90°F
